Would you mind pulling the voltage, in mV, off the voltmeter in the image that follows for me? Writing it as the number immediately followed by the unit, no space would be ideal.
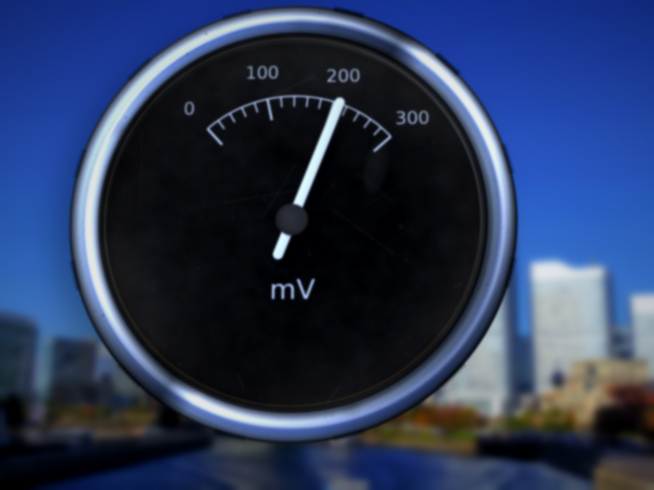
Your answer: 210mV
